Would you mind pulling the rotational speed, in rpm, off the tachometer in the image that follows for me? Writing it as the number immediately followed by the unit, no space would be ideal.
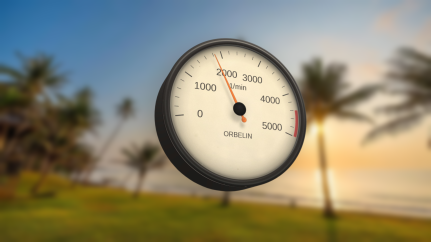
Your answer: 1800rpm
